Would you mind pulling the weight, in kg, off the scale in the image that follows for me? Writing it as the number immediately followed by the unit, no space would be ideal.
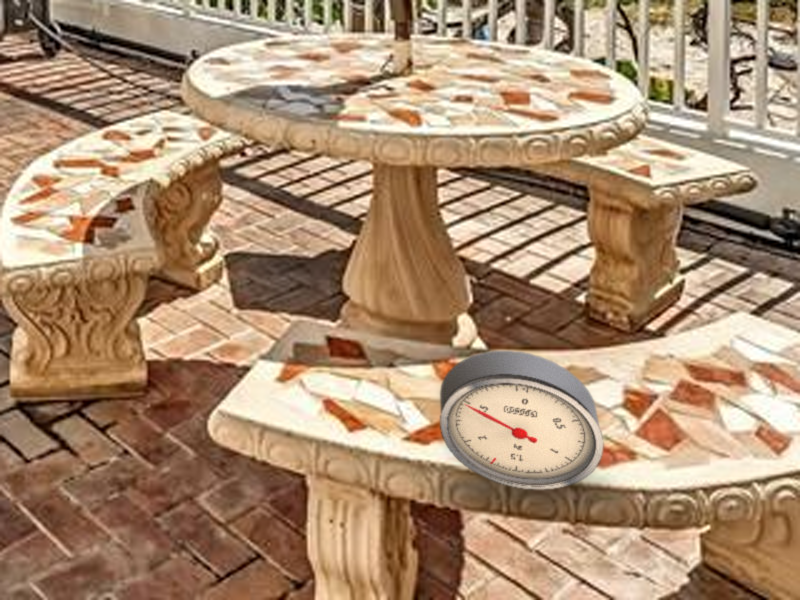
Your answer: 2.5kg
